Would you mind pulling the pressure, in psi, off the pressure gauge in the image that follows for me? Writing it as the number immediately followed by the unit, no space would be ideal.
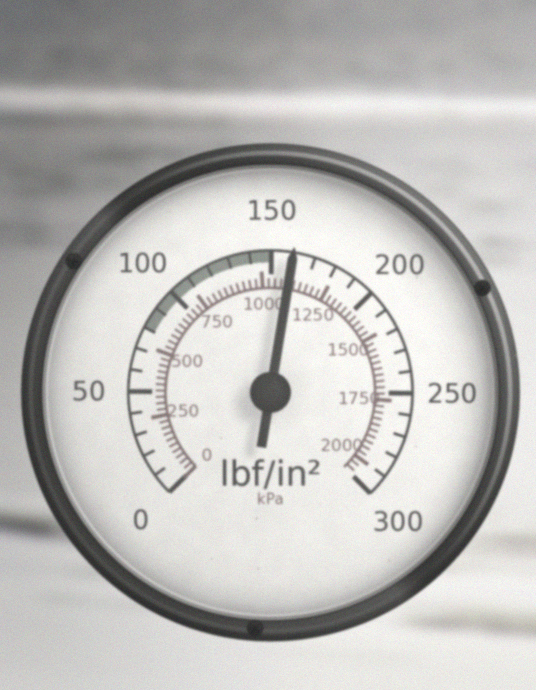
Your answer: 160psi
